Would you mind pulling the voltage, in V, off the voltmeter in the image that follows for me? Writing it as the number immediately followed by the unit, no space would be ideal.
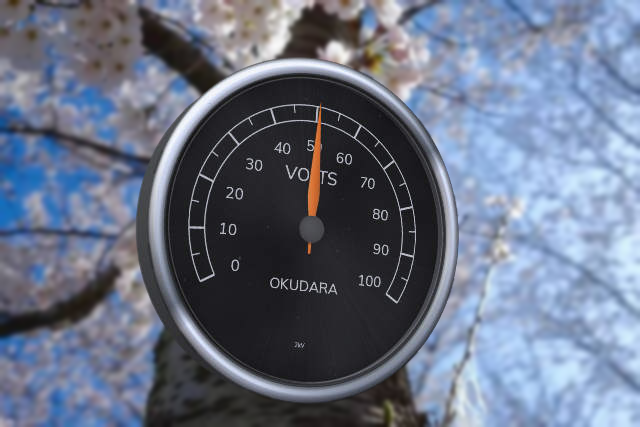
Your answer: 50V
